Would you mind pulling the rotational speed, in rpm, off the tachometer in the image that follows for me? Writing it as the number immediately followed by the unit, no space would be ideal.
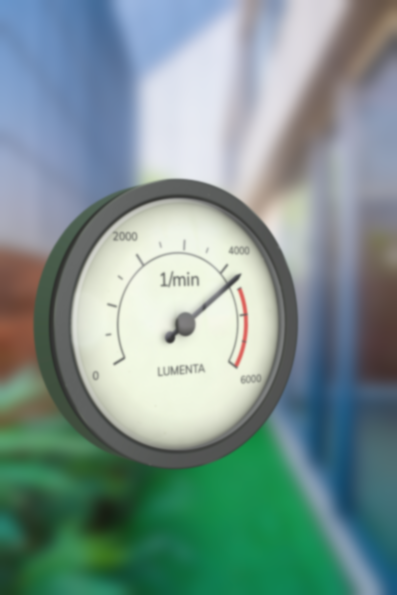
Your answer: 4250rpm
